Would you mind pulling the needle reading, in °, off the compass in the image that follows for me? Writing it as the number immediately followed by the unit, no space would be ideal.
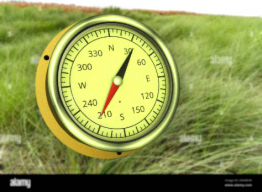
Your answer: 215°
